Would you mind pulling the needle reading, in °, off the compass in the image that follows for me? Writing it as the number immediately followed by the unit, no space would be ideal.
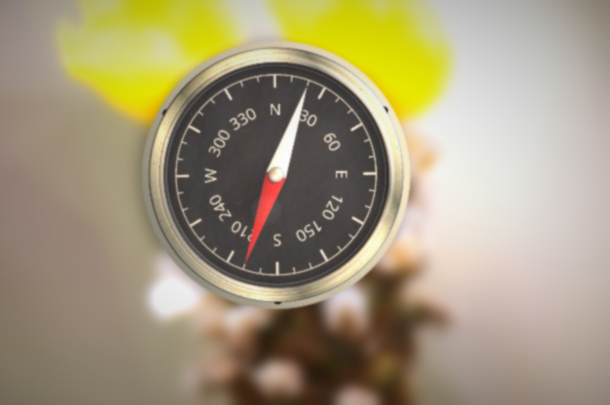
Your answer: 200°
